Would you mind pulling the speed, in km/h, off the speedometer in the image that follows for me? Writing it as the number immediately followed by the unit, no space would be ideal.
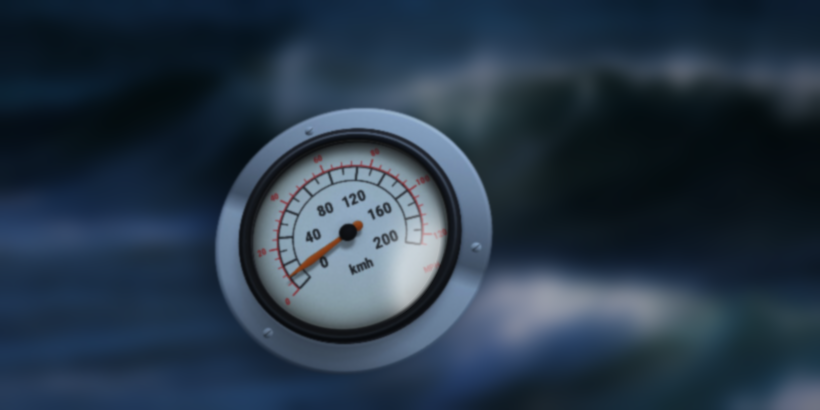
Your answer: 10km/h
